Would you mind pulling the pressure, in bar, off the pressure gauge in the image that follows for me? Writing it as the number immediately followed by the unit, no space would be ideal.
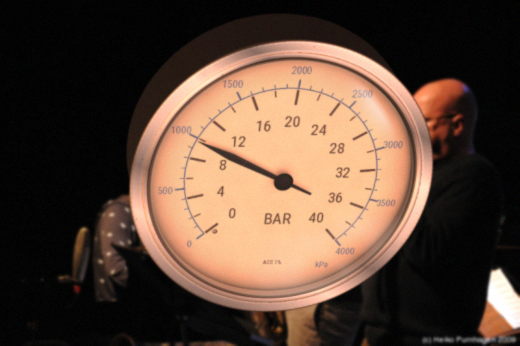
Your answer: 10bar
